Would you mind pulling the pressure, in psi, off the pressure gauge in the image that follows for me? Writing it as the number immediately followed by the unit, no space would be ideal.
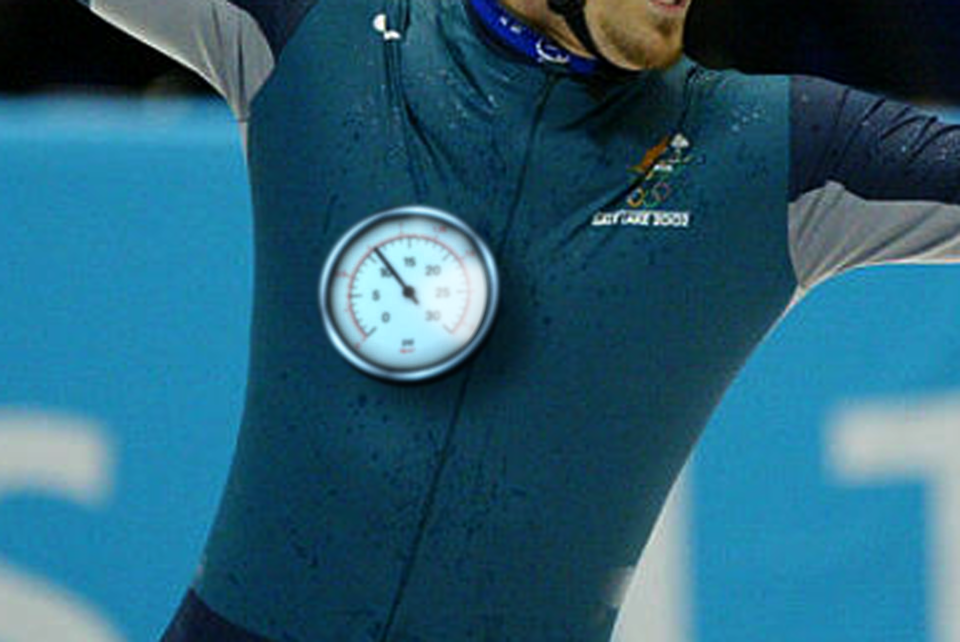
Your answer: 11psi
